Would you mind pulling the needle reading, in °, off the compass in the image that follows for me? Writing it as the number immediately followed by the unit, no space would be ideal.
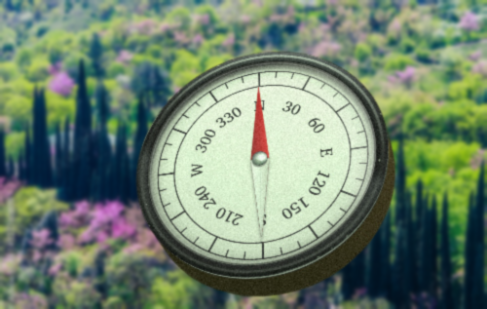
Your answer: 0°
